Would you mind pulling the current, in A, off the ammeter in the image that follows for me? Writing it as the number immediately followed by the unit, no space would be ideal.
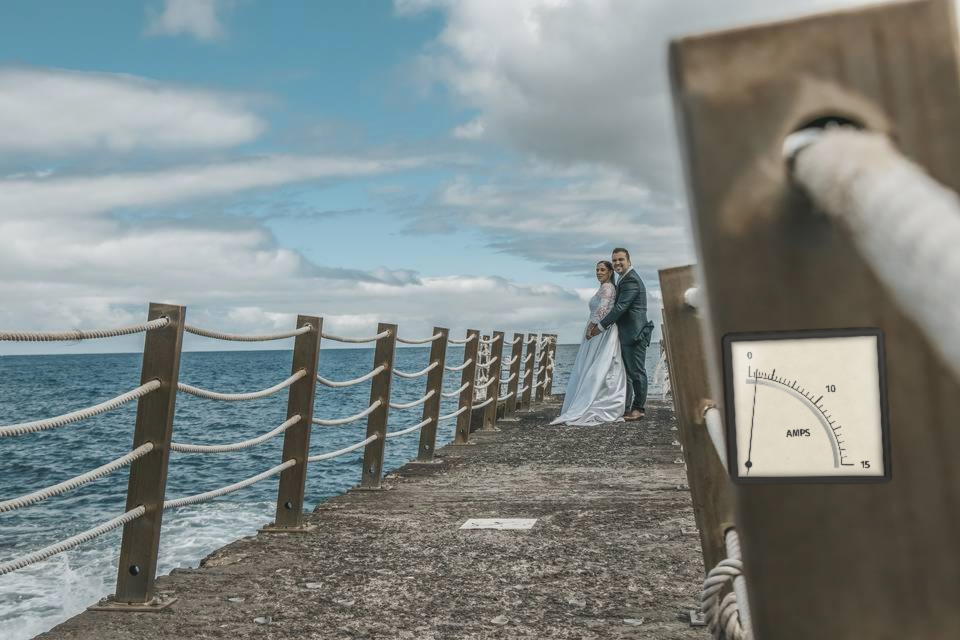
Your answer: 2.5A
